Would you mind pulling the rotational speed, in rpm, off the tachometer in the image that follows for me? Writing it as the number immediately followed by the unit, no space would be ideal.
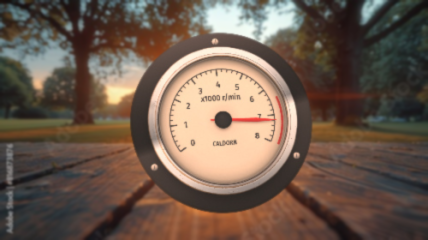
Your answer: 7200rpm
